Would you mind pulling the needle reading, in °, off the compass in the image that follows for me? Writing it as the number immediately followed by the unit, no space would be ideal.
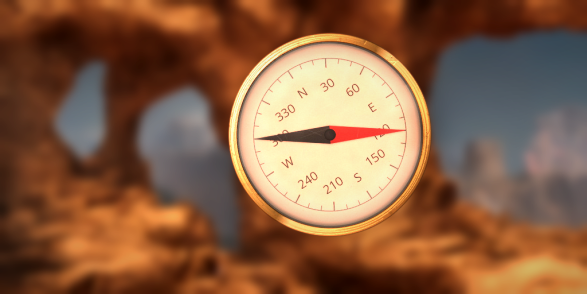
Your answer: 120°
